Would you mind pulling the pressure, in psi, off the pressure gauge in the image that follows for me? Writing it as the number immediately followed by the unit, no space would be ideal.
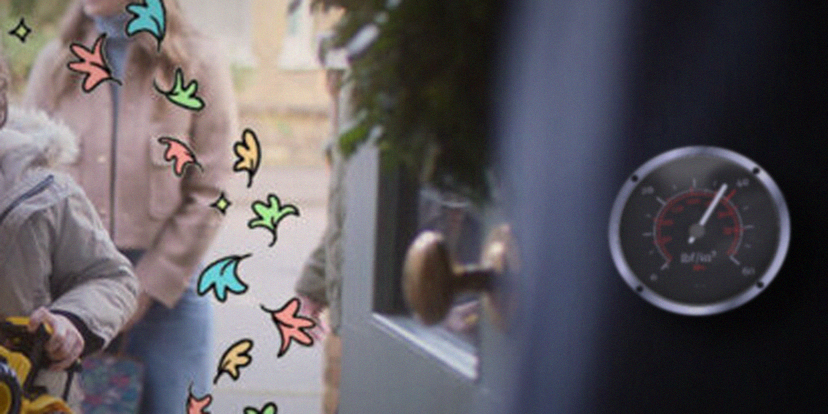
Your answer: 37.5psi
